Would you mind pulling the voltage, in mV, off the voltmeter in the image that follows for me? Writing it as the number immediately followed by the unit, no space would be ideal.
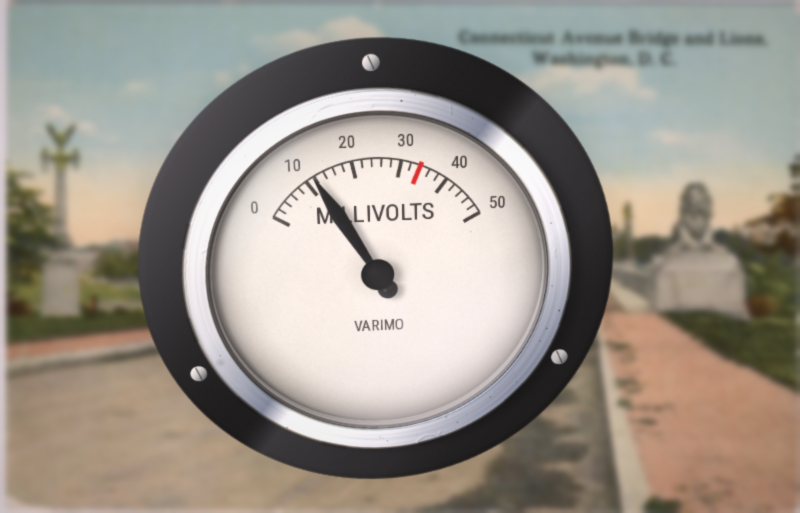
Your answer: 12mV
